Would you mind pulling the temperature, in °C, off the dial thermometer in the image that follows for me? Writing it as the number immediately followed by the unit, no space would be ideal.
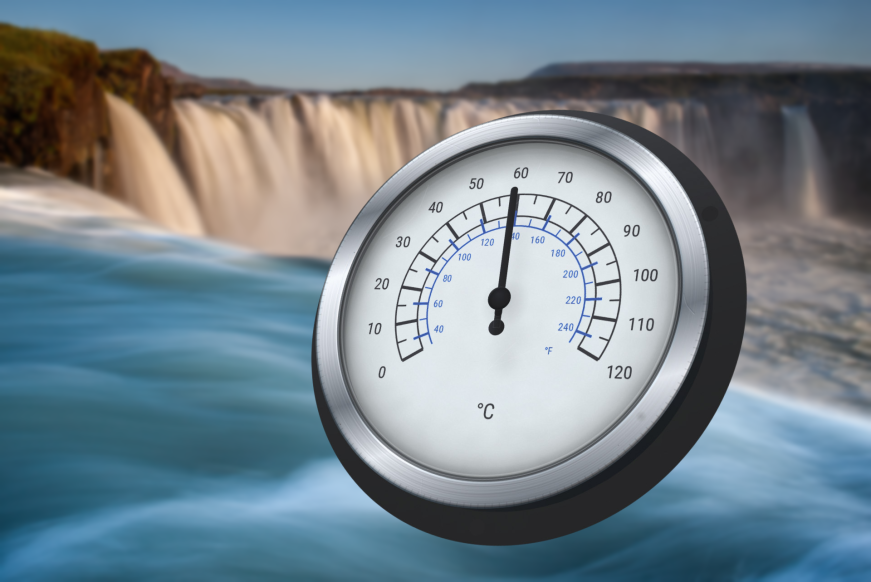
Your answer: 60°C
